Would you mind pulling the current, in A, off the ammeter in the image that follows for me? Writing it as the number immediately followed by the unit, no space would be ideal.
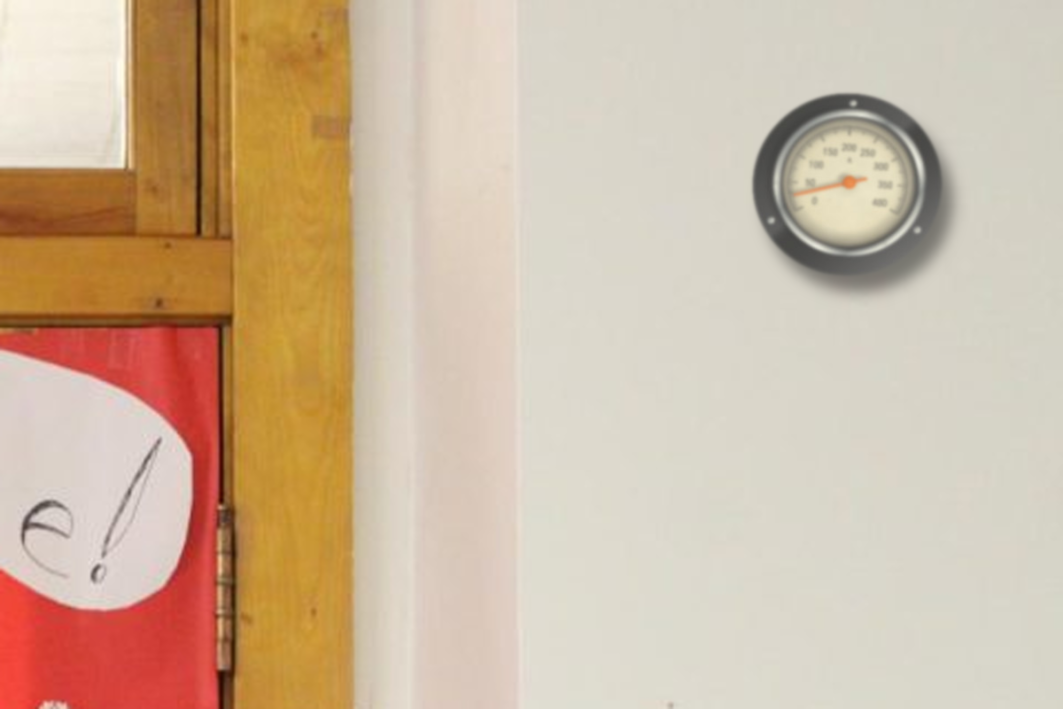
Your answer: 25A
